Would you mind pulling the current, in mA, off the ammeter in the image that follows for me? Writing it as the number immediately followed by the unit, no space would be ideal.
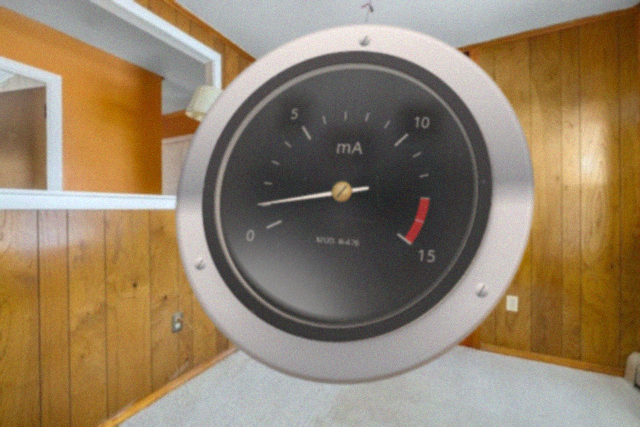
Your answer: 1mA
